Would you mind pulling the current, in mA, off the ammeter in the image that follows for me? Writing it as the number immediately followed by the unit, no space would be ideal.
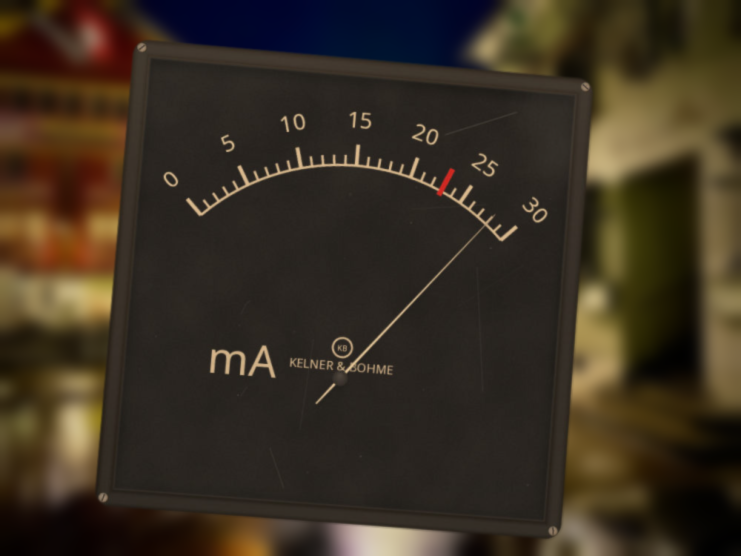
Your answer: 28mA
